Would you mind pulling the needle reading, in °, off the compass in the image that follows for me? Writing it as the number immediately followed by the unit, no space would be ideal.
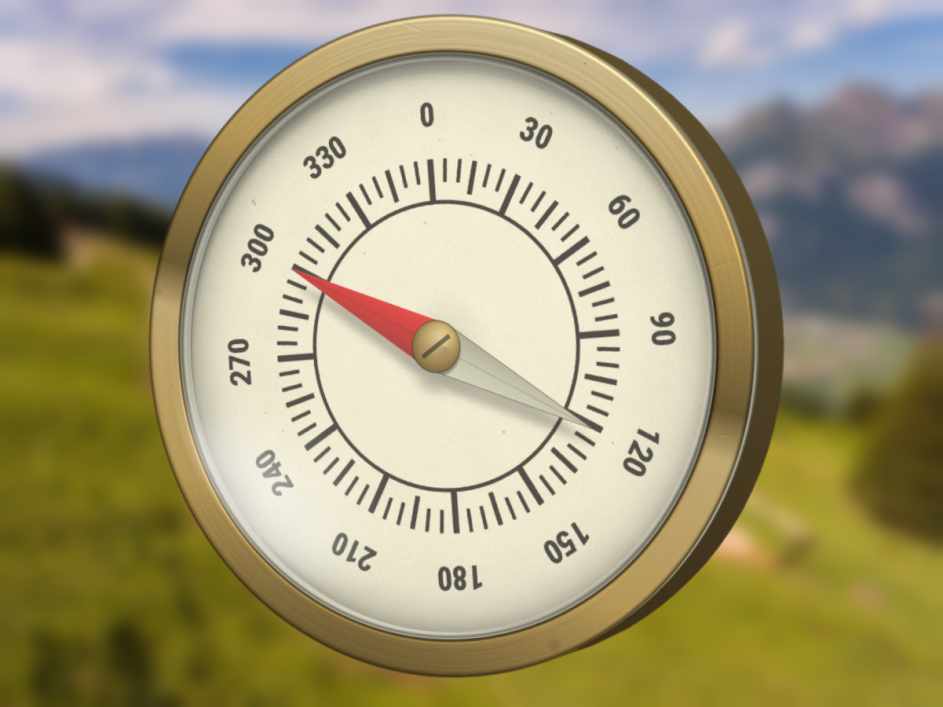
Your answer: 300°
